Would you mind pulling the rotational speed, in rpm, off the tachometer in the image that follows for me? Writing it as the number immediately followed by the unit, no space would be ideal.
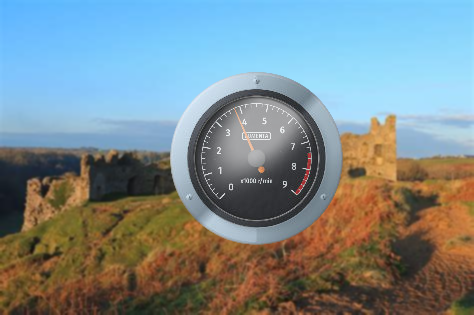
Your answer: 3800rpm
